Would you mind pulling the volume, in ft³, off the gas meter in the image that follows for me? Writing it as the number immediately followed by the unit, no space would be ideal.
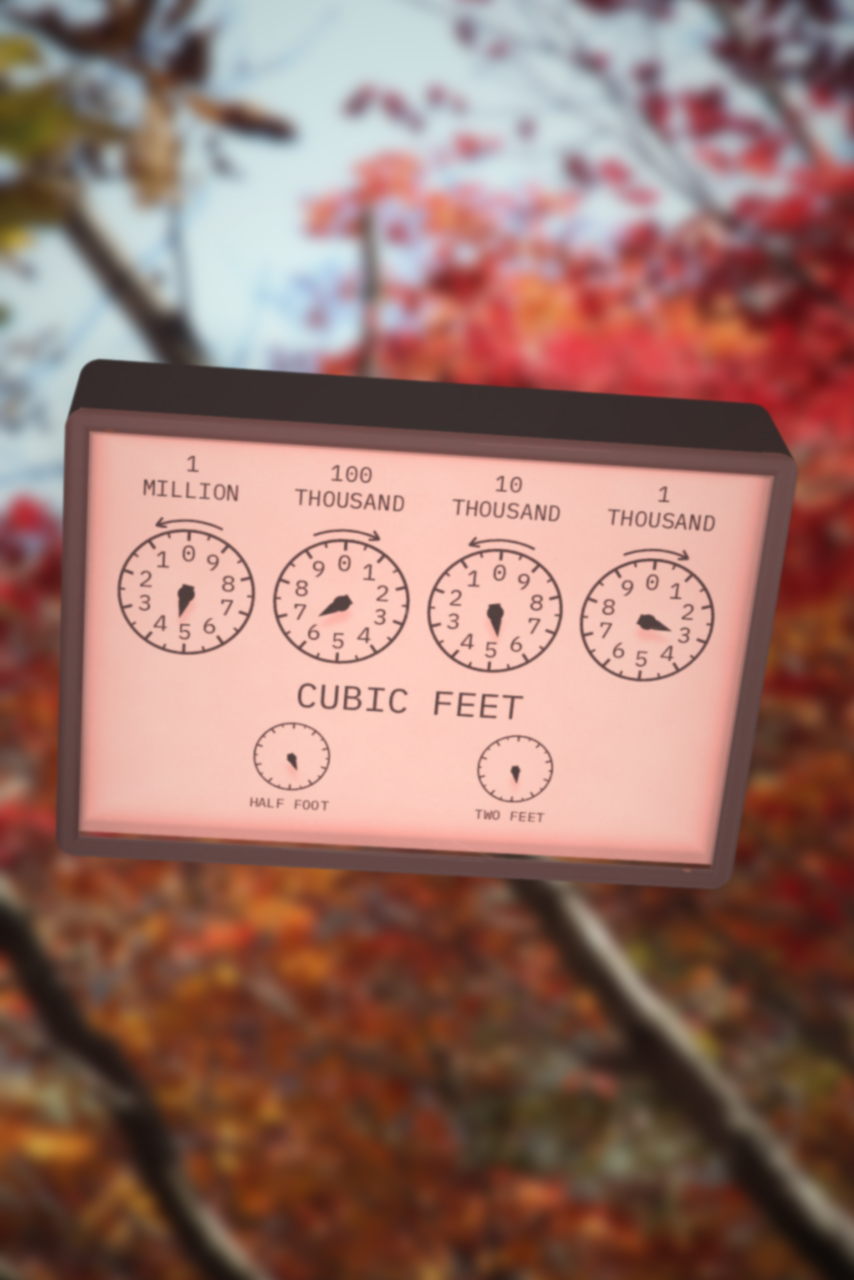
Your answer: 465300ft³
